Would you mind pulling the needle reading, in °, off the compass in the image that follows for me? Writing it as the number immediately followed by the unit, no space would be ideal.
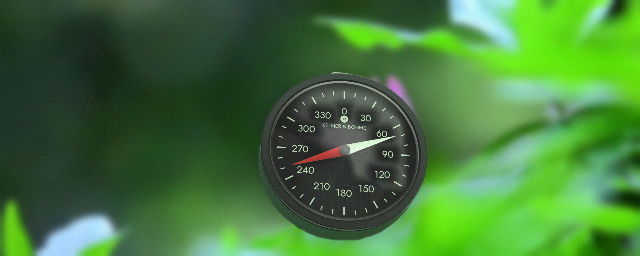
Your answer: 250°
